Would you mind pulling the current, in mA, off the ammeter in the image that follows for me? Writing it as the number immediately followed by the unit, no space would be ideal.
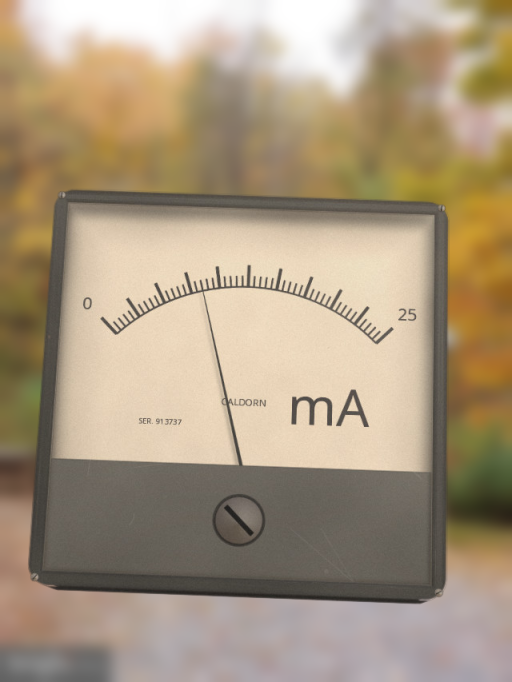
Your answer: 8.5mA
